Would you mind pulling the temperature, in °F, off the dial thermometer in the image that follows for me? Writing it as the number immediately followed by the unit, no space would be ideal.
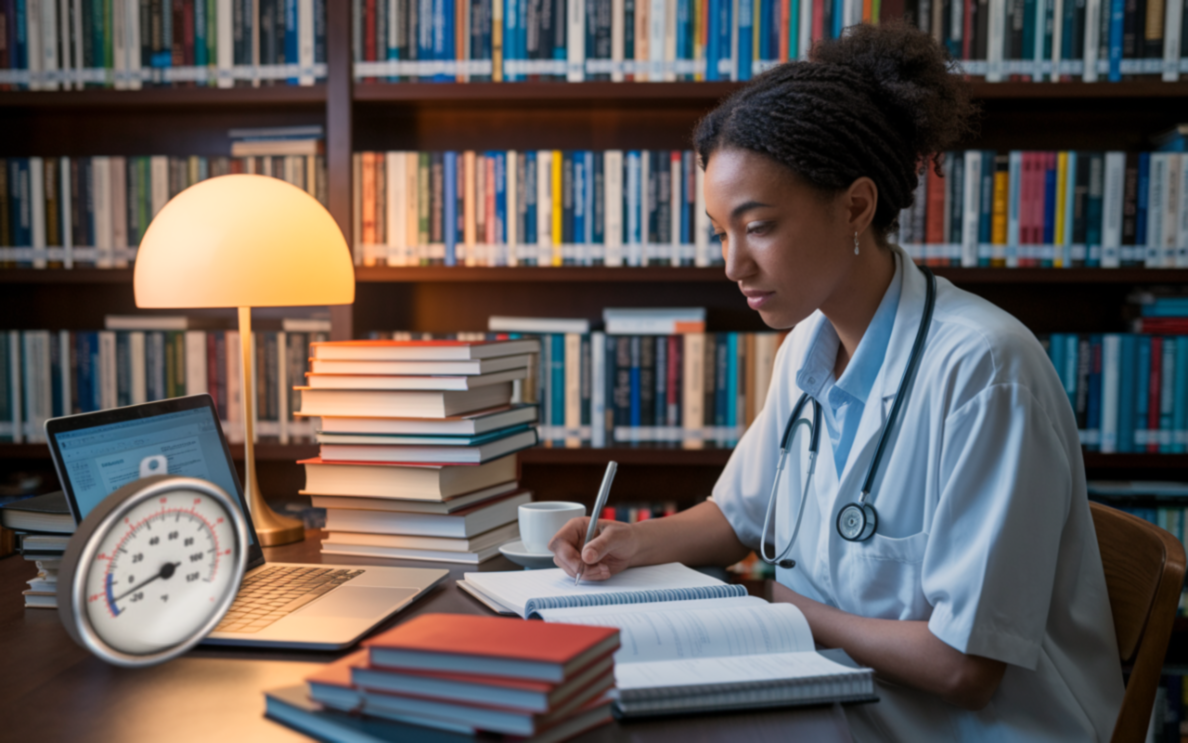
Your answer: -10°F
